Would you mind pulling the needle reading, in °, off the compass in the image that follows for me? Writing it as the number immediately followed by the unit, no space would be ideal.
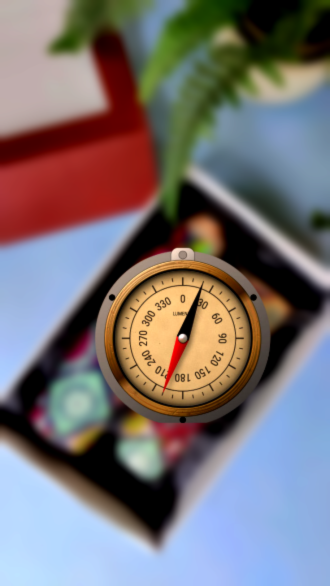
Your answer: 200°
